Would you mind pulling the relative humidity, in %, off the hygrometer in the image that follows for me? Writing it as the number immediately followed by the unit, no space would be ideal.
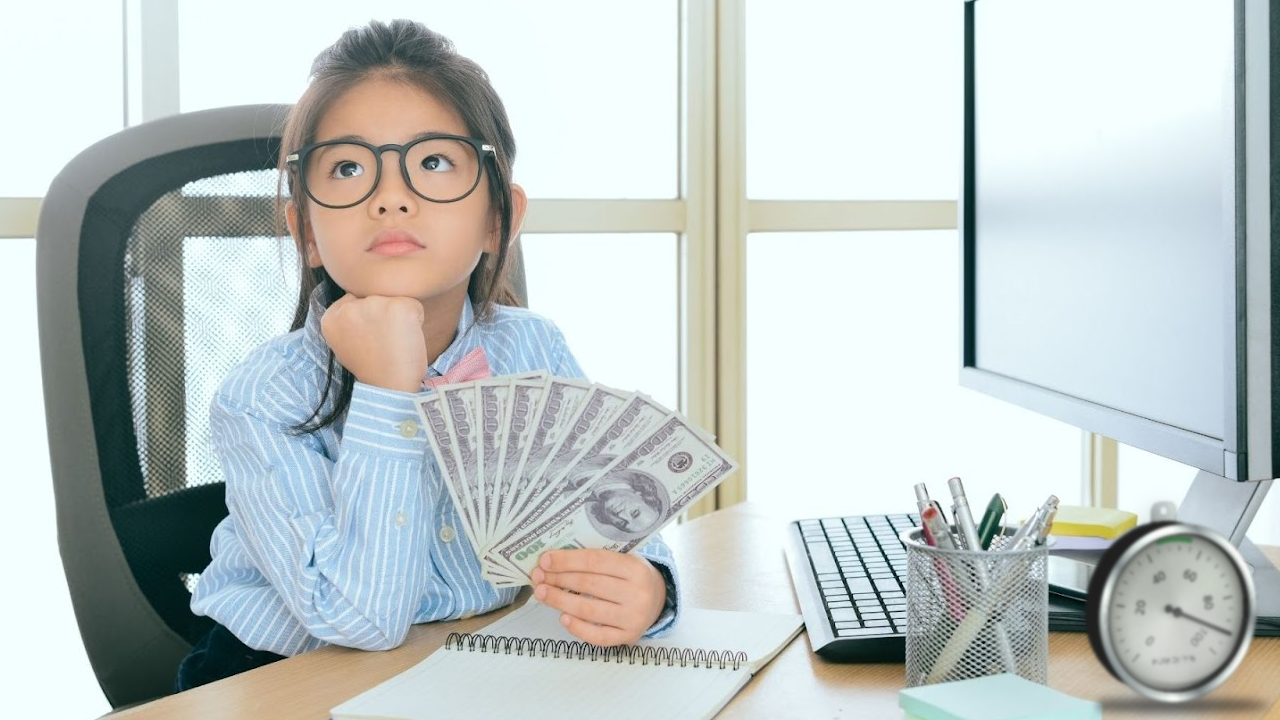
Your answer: 92%
